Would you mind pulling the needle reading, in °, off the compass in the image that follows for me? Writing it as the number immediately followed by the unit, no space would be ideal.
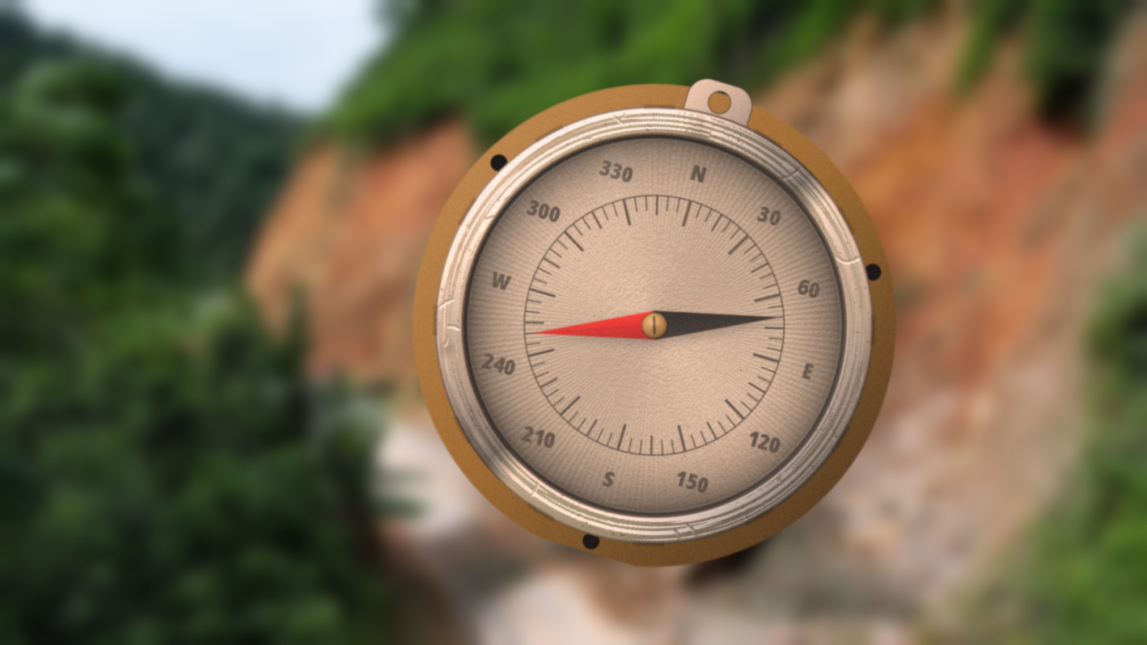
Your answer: 250°
